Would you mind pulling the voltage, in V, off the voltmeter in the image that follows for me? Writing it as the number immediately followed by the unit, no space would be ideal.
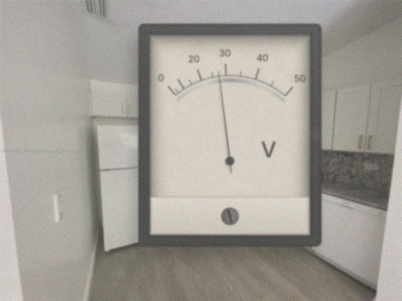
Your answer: 27.5V
